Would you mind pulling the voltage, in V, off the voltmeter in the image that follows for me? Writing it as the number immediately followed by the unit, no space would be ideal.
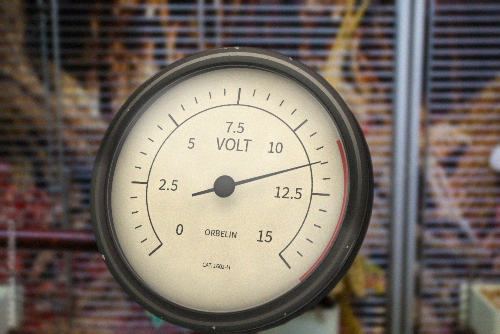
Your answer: 11.5V
